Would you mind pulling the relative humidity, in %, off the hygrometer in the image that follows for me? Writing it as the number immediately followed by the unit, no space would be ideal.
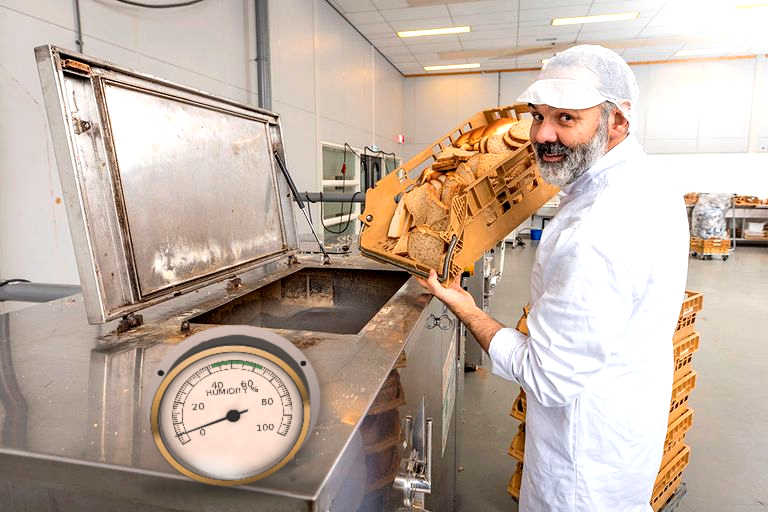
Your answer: 5%
